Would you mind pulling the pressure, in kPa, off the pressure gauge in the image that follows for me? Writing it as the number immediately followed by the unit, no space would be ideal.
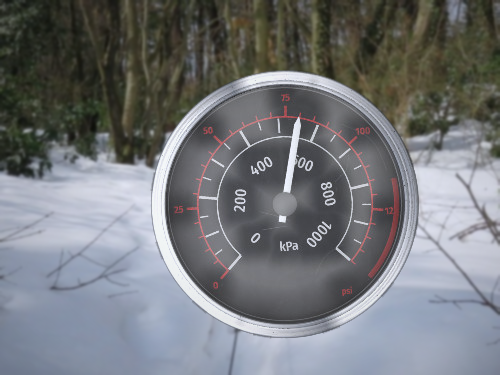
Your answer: 550kPa
